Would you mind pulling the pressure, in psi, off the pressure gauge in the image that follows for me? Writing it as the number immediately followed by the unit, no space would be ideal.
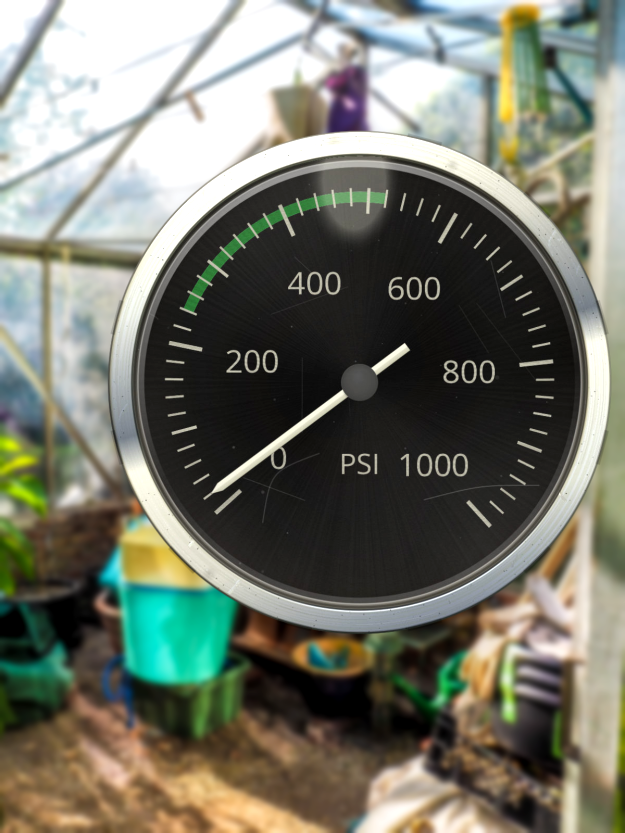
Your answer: 20psi
